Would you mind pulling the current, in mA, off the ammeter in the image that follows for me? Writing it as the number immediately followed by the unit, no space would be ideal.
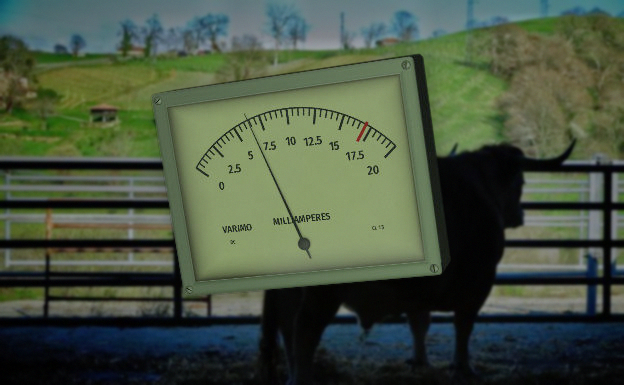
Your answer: 6.5mA
